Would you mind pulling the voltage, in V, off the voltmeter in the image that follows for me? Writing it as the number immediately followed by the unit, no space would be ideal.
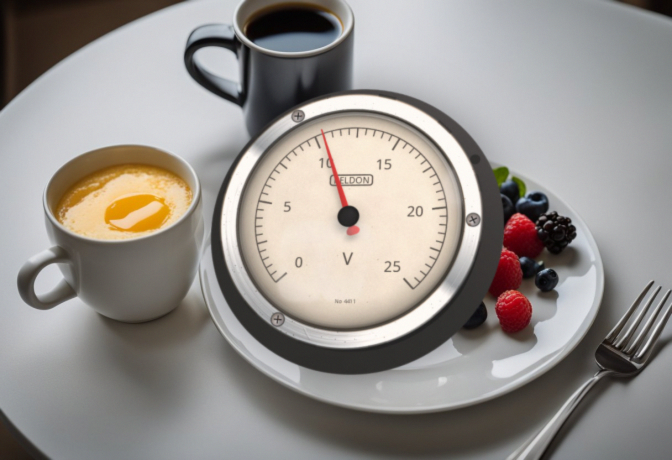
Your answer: 10.5V
